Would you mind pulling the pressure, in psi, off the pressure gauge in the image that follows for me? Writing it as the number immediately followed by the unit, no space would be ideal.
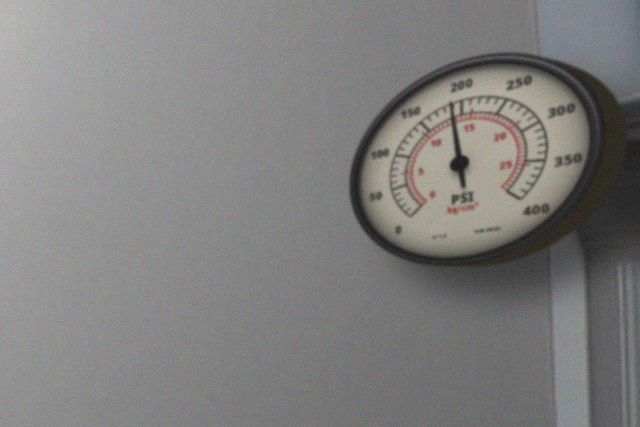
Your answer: 190psi
